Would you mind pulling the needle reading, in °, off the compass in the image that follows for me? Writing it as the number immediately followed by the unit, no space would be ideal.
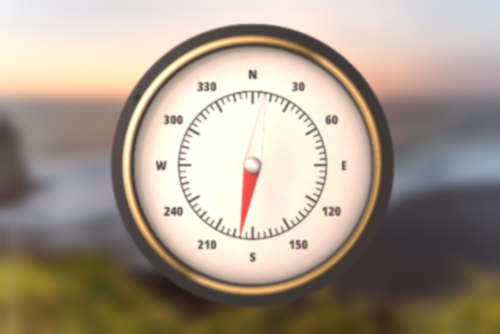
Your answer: 190°
